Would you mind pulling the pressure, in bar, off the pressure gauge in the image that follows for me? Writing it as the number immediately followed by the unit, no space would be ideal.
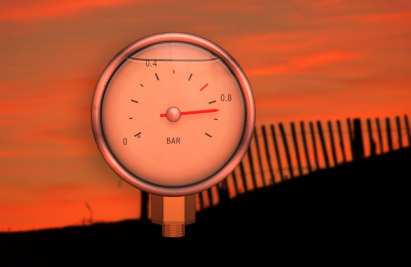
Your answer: 0.85bar
